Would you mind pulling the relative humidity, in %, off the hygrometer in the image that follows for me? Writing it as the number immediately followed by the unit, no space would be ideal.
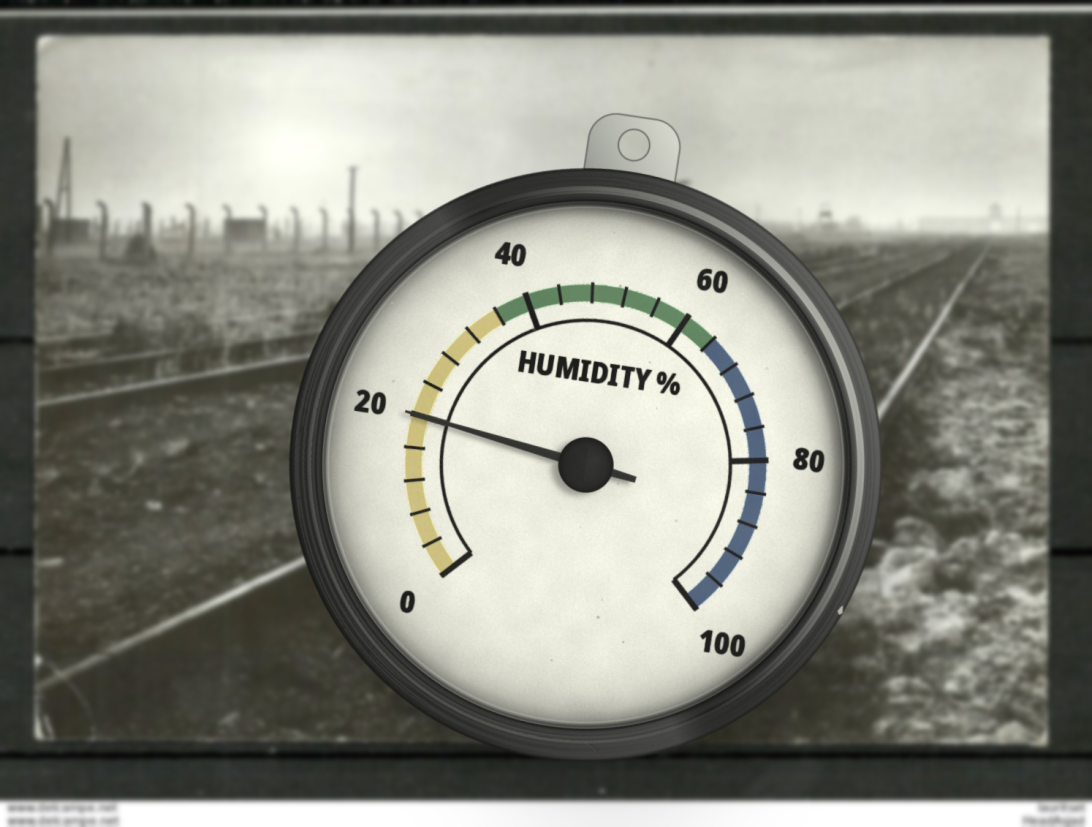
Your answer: 20%
